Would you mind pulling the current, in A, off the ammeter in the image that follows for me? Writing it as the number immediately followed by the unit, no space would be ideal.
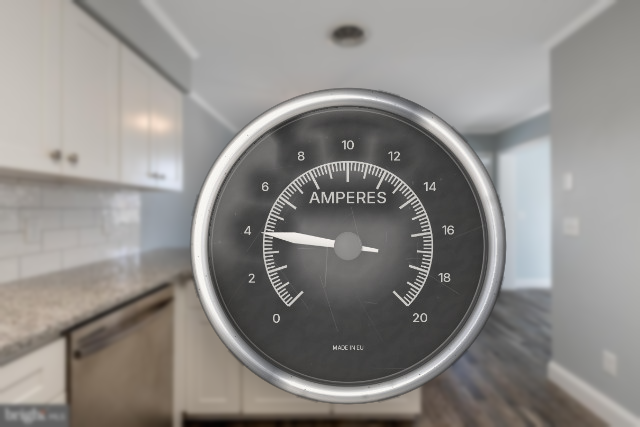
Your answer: 4A
